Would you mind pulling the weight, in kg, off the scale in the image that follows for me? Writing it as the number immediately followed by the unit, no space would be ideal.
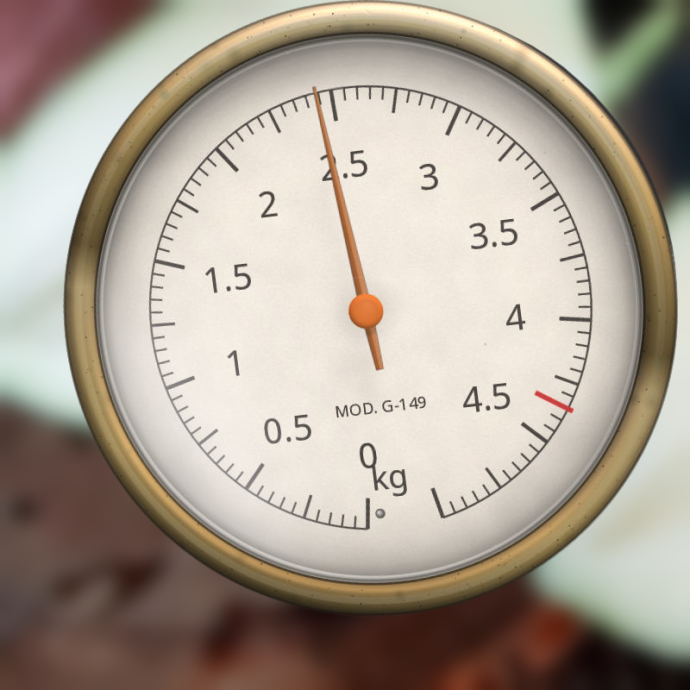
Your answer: 2.45kg
